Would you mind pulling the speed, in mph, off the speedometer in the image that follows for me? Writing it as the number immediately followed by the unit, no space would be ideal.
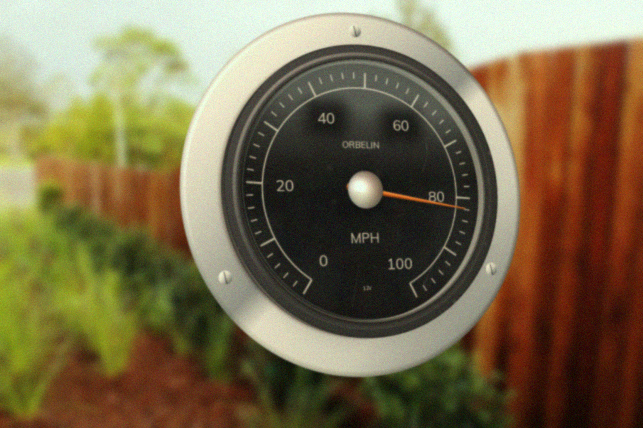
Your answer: 82mph
